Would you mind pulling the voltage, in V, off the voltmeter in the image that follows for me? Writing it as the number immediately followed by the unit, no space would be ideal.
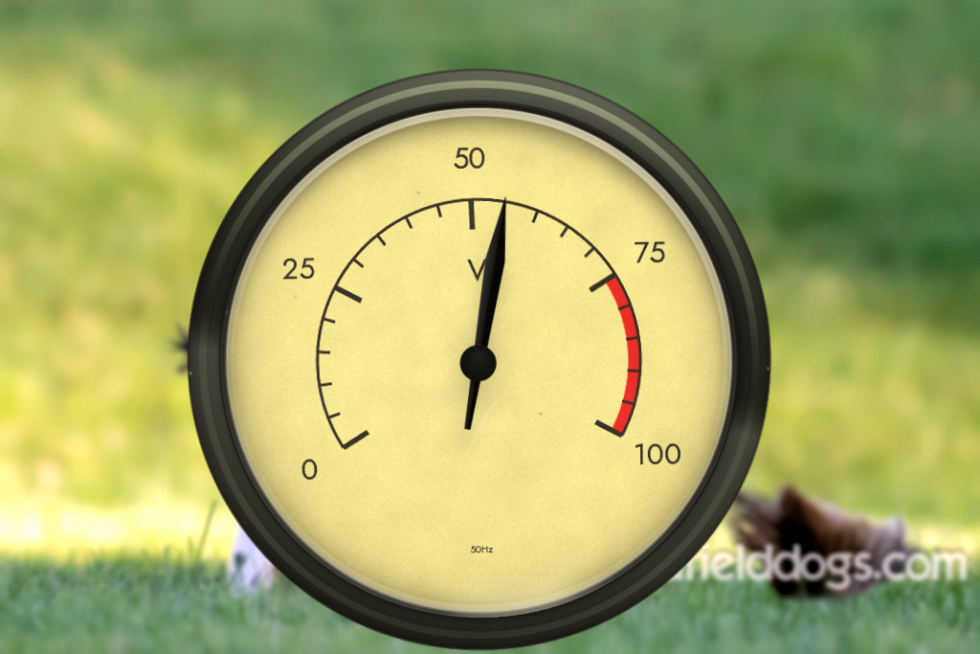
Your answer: 55V
